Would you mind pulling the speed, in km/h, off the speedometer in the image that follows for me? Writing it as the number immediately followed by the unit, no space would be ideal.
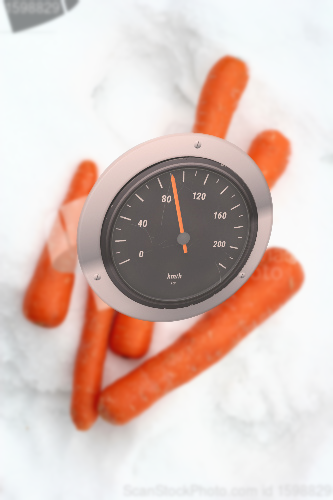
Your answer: 90km/h
